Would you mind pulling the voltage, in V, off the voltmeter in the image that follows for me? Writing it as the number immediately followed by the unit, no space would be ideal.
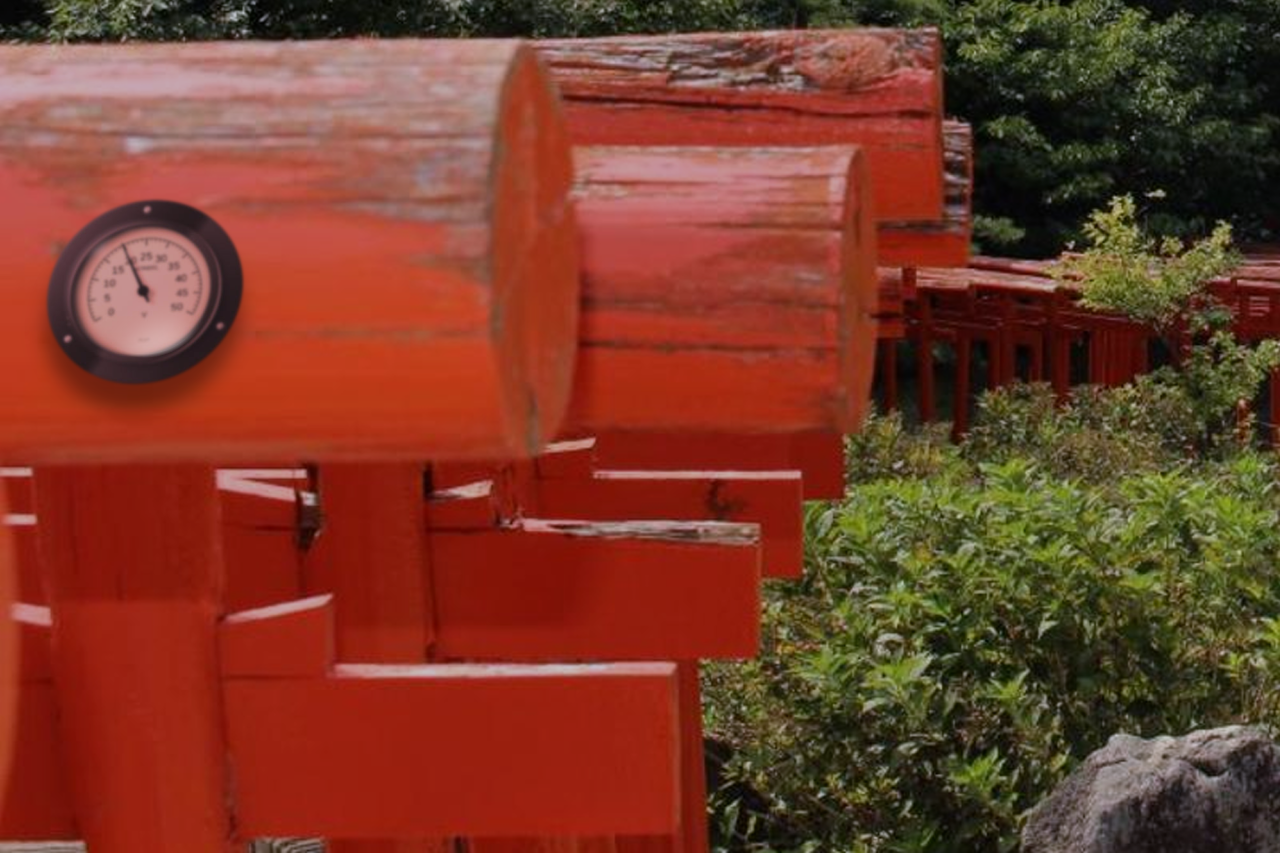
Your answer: 20V
